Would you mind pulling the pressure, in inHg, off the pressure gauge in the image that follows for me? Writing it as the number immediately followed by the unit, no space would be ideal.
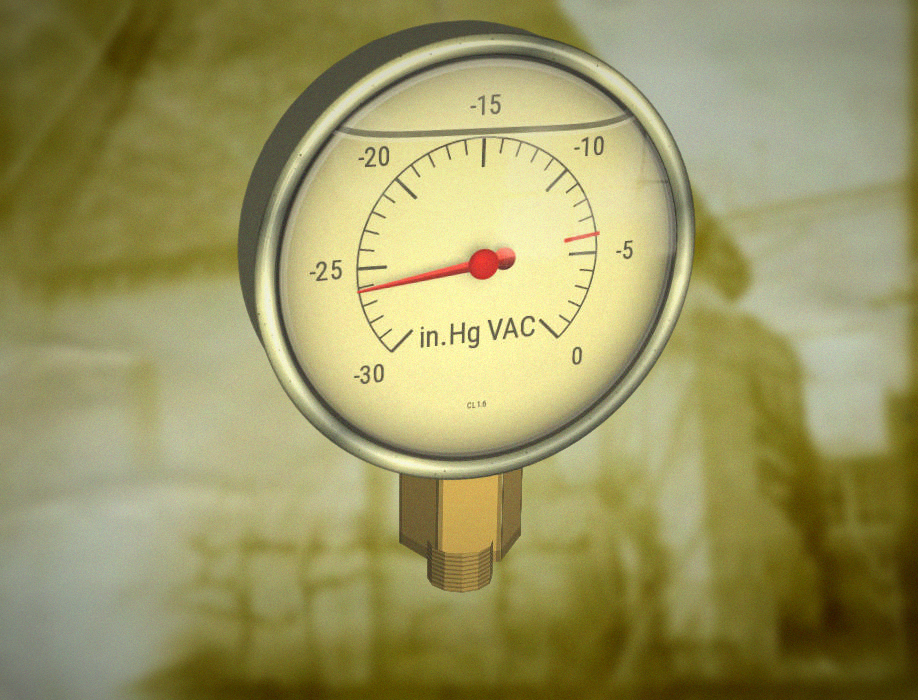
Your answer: -26inHg
